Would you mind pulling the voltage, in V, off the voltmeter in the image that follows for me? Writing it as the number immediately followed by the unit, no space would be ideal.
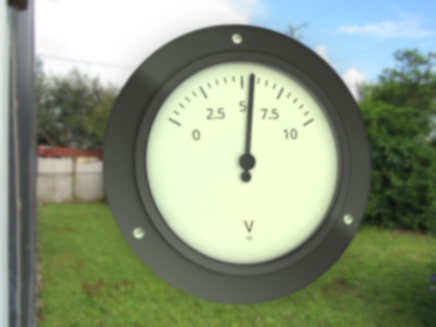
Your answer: 5.5V
